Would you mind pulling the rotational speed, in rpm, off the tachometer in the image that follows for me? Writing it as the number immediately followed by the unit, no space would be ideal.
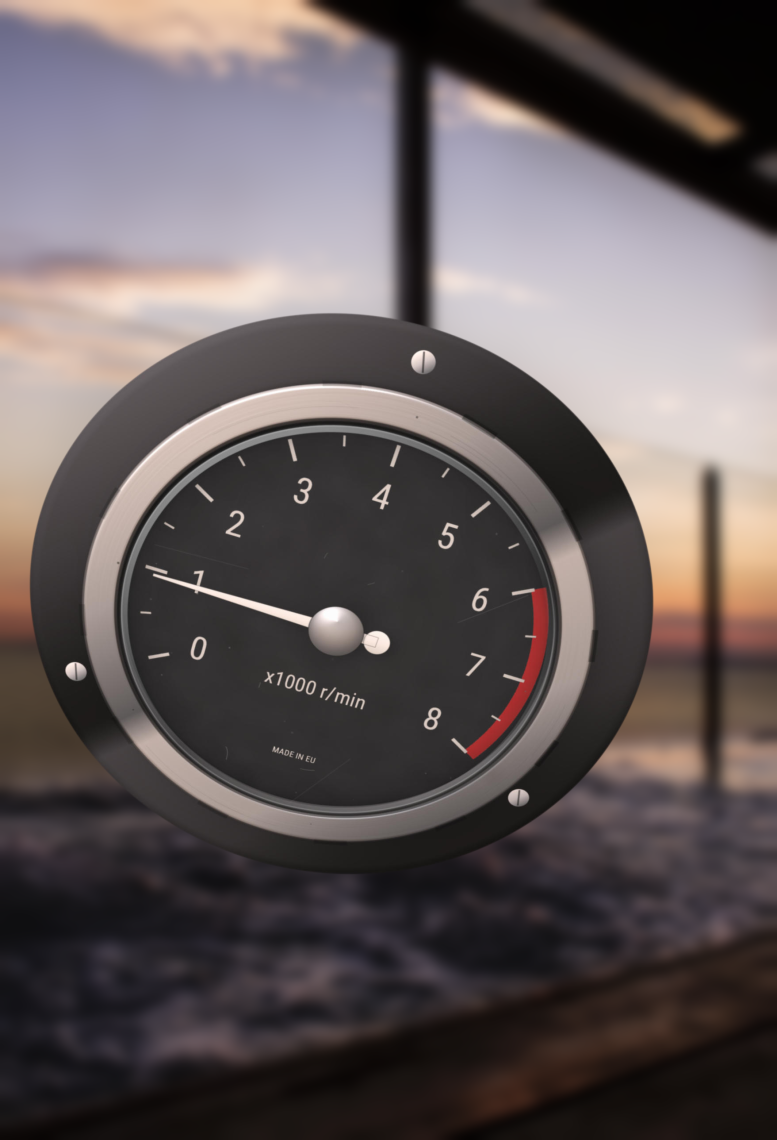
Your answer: 1000rpm
